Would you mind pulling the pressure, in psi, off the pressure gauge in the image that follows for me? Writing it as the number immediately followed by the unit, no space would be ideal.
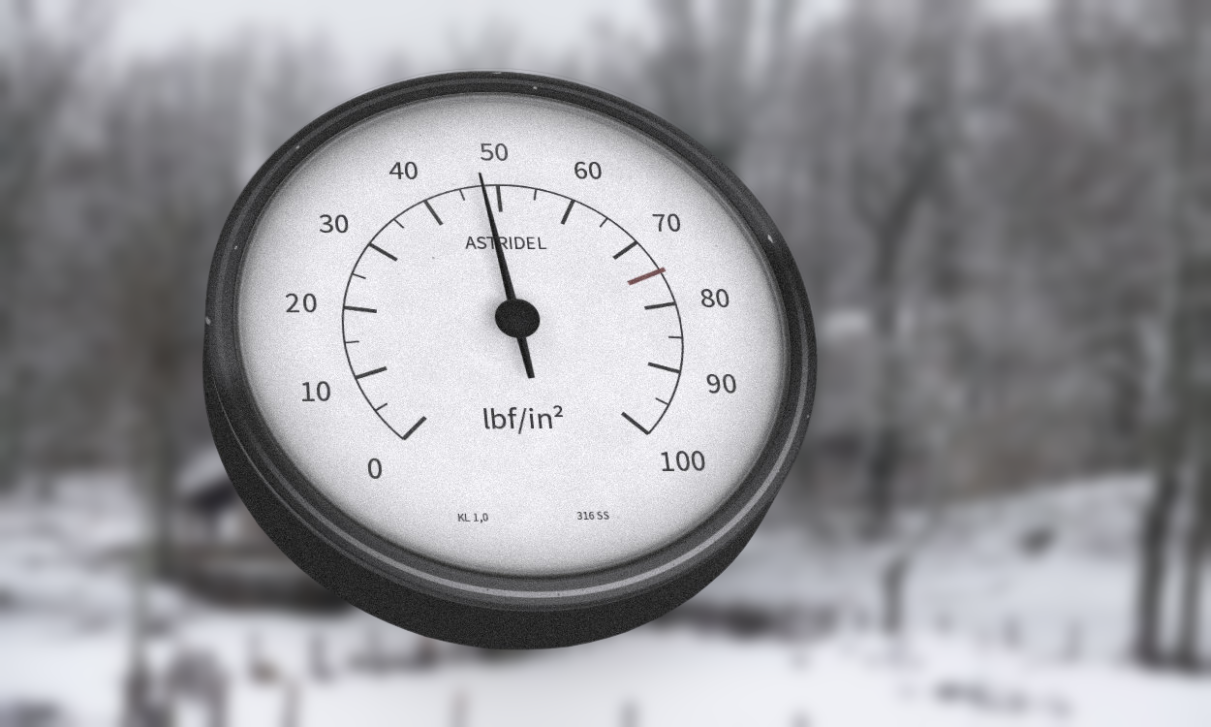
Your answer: 47.5psi
